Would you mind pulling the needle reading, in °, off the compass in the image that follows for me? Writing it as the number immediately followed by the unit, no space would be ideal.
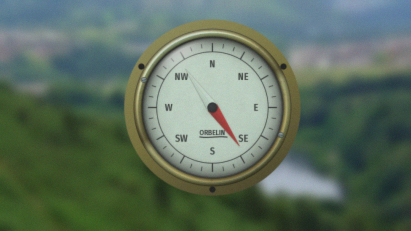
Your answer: 145°
